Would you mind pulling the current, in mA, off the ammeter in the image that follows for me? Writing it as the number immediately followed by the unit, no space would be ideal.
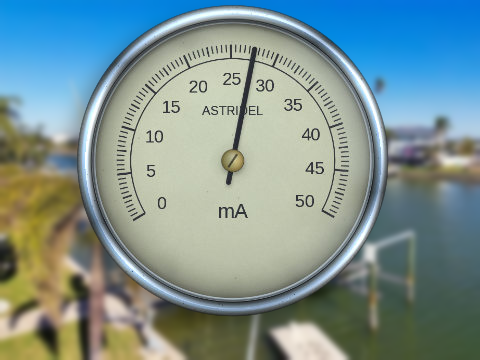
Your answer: 27.5mA
